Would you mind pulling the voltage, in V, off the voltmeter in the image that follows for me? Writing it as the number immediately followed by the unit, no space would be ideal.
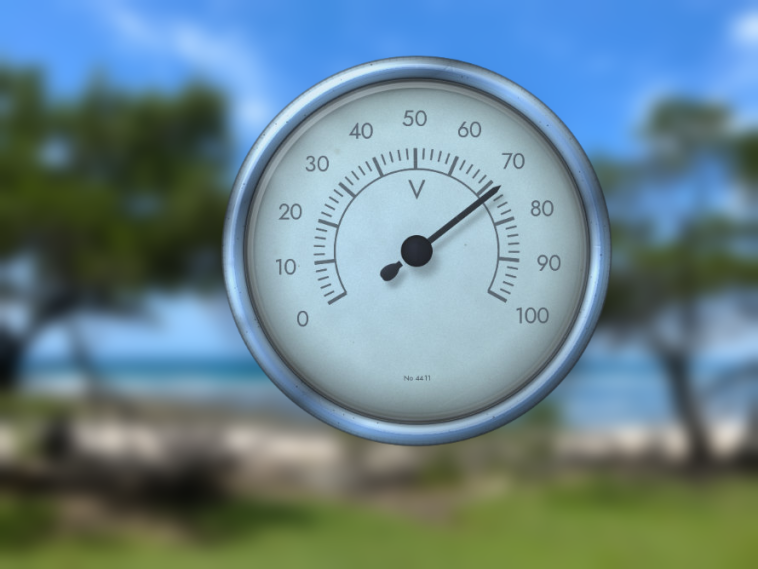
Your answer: 72V
